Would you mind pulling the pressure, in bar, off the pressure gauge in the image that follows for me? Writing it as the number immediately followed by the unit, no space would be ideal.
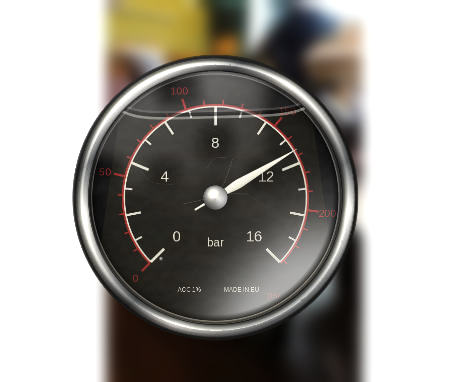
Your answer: 11.5bar
